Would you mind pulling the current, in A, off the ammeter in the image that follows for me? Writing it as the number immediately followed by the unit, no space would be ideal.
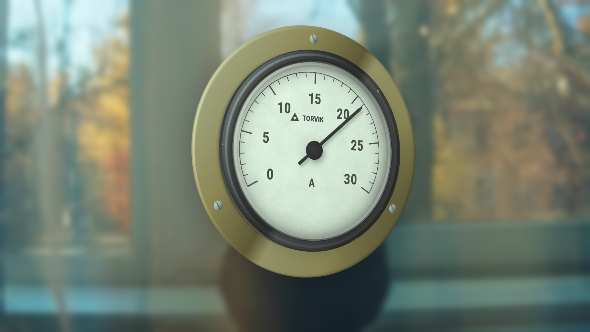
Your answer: 21A
